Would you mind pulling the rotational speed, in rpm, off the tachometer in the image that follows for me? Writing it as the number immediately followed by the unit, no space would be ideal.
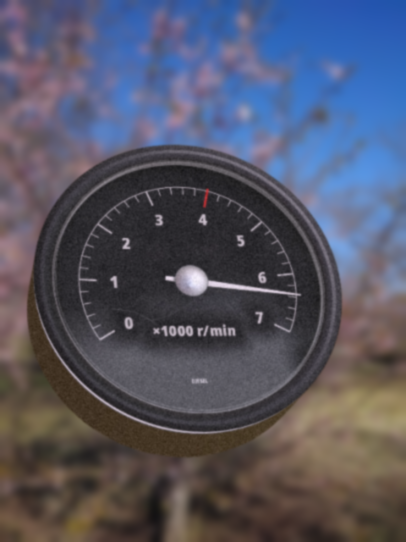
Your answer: 6400rpm
